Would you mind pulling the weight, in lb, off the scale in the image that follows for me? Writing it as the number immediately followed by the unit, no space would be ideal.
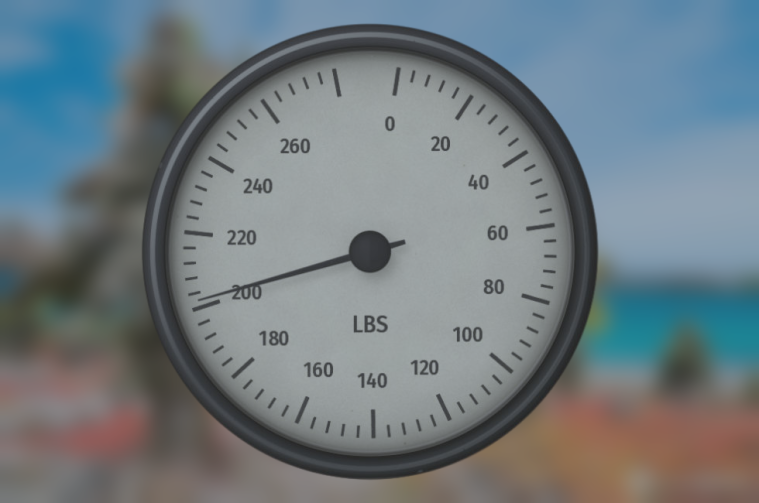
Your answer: 202lb
